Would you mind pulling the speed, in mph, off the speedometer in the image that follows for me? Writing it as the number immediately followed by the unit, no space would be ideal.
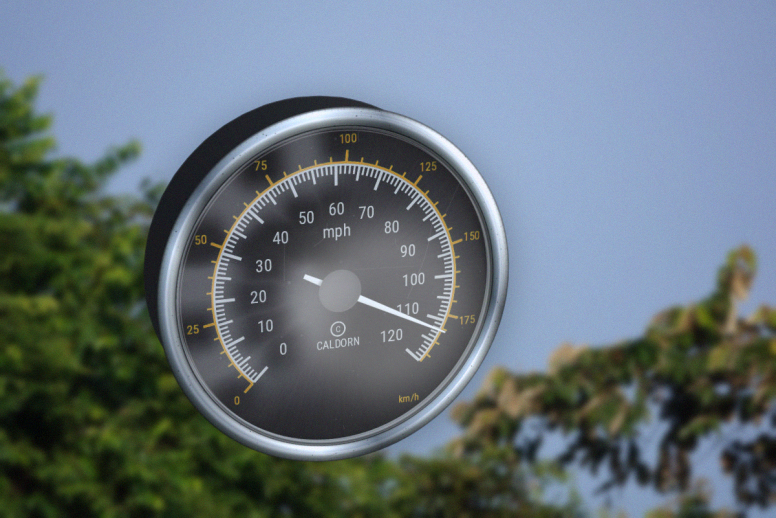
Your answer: 112mph
